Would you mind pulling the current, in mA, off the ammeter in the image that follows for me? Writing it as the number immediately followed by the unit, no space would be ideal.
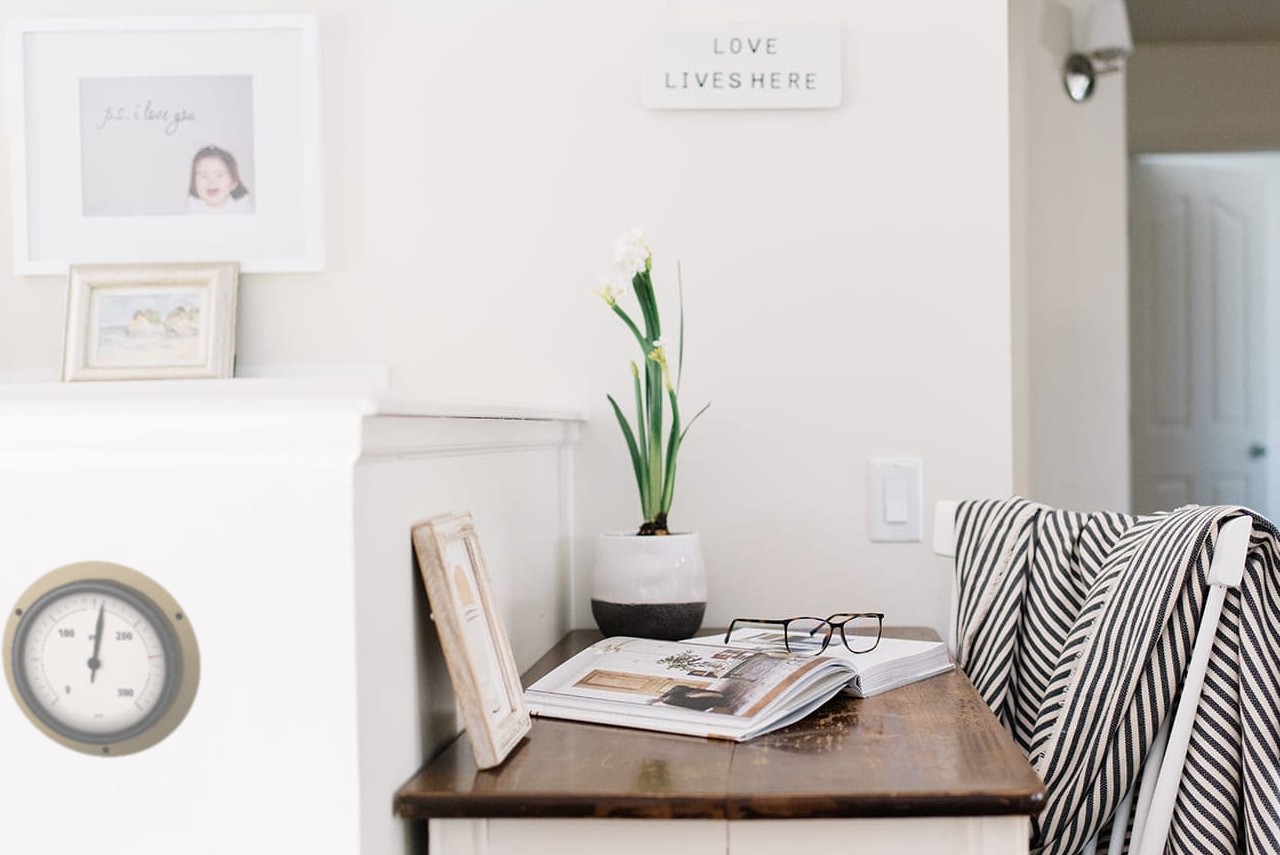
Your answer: 160mA
